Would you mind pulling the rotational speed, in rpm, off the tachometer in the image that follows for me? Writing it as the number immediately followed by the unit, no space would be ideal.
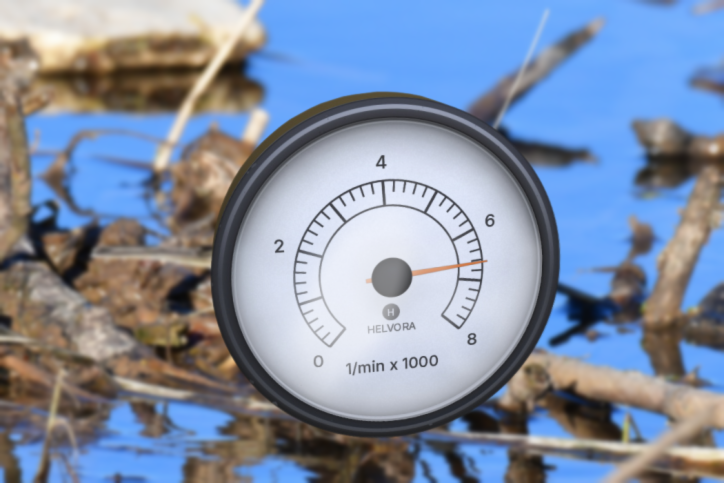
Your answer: 6600rpm
